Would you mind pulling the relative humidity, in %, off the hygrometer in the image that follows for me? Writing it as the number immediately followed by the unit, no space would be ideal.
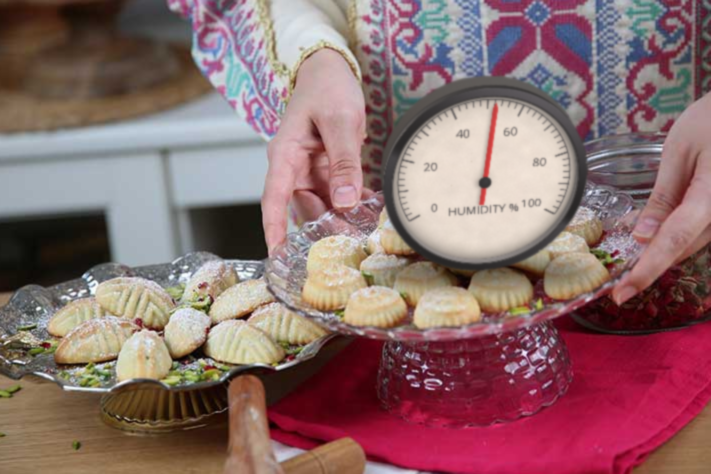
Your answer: 52%
